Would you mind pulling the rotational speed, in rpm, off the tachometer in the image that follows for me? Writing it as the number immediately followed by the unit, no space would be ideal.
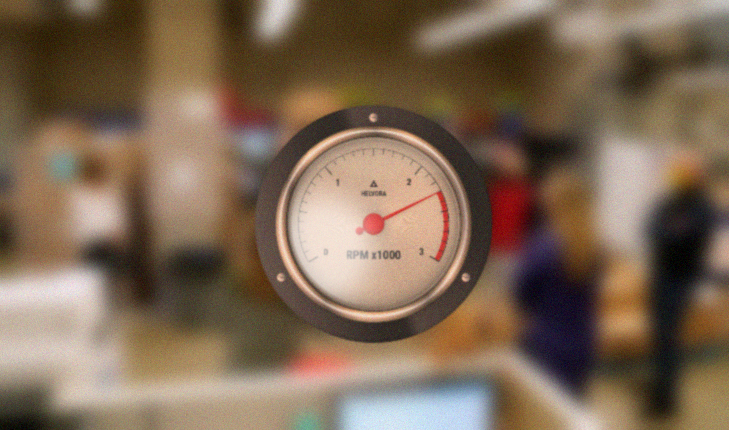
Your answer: 2300rpm
